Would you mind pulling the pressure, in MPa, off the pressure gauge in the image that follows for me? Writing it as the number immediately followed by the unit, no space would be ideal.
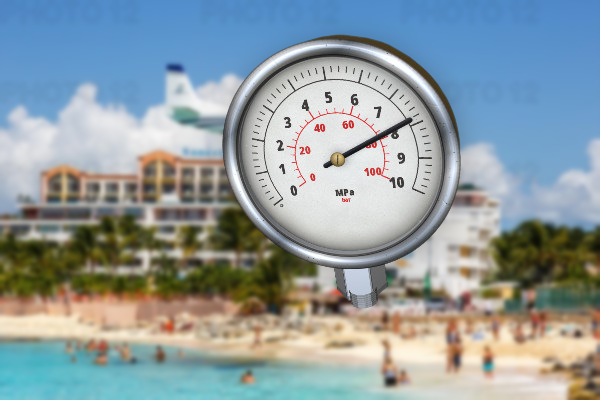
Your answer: 7.8MPa
